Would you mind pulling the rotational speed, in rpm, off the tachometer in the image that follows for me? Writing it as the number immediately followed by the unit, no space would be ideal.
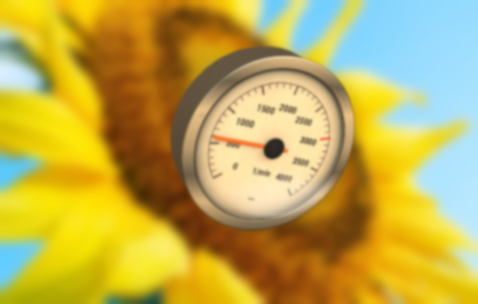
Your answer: 600rpm
